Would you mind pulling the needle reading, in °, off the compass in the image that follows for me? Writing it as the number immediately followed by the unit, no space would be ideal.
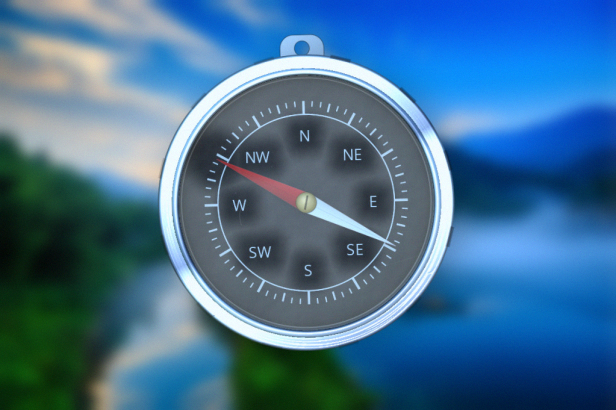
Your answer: 297.5°
